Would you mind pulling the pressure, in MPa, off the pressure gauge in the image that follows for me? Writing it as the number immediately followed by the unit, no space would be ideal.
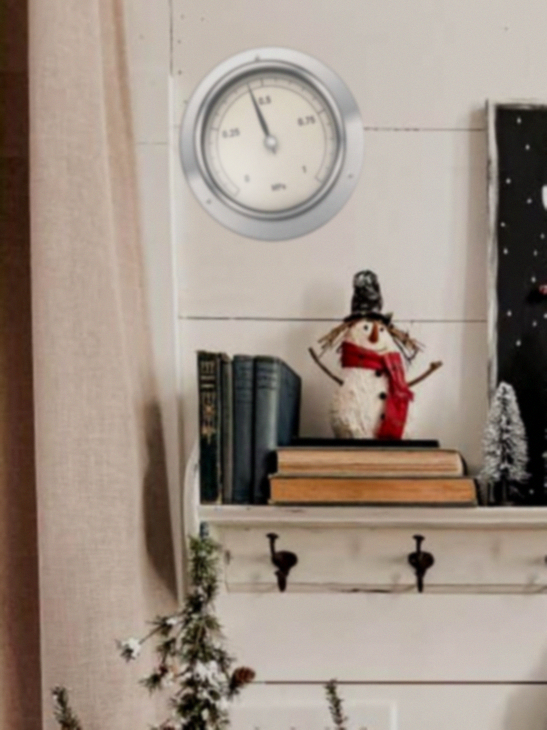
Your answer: 0.45MPa
